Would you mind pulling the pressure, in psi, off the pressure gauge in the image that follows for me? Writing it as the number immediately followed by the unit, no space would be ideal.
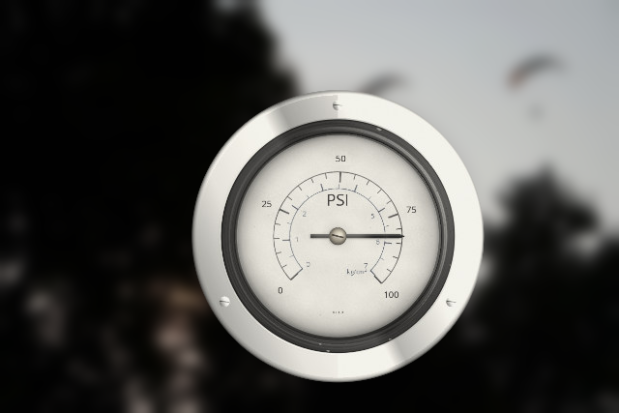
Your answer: 82.5psi
